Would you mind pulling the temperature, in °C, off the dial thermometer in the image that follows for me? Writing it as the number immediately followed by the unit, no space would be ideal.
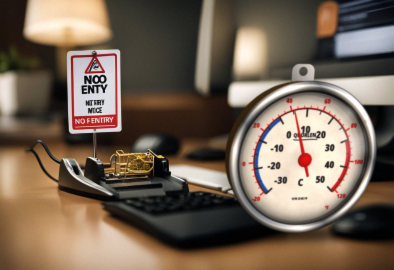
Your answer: 5°C
